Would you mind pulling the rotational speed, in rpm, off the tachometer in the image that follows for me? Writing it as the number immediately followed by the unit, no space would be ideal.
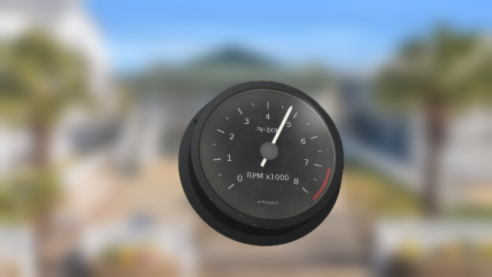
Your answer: 4750rpm
